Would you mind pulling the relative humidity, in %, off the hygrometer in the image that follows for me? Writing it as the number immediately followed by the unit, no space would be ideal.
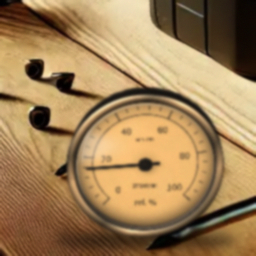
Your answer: 16%
